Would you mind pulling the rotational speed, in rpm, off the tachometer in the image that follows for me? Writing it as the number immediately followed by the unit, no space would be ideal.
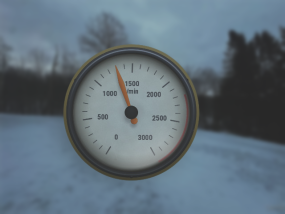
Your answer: 1300rpm
